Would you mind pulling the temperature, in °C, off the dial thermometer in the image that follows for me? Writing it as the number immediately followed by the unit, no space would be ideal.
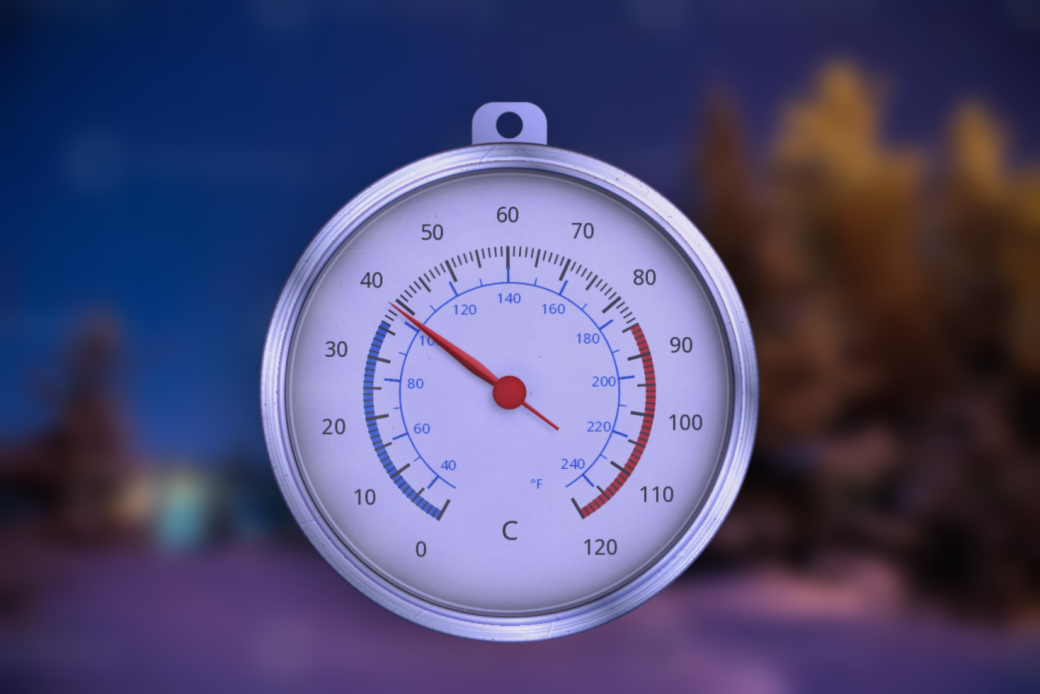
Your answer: 39°C
